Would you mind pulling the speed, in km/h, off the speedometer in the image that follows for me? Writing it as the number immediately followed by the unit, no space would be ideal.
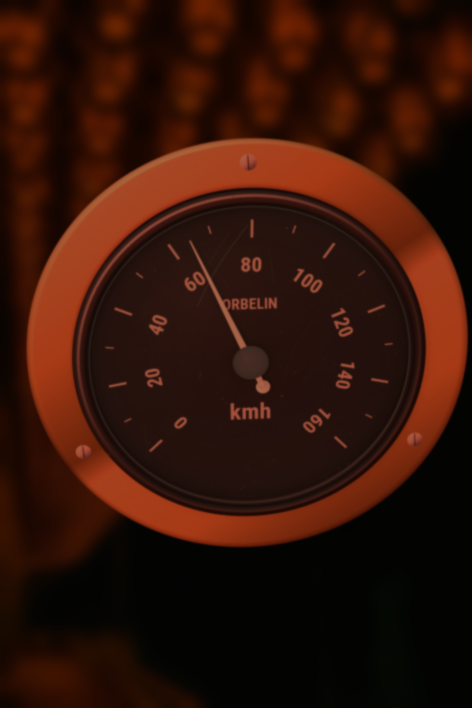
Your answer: 65km/h
